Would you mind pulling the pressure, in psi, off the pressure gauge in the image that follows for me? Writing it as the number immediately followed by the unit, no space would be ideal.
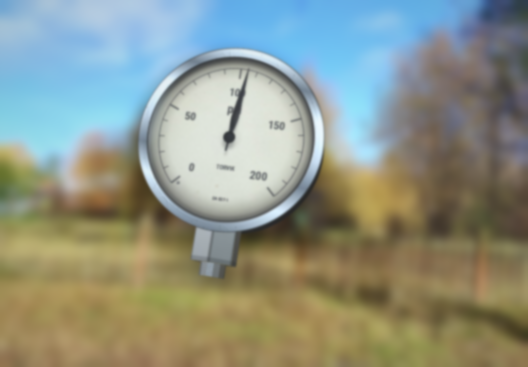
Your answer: 105psi
